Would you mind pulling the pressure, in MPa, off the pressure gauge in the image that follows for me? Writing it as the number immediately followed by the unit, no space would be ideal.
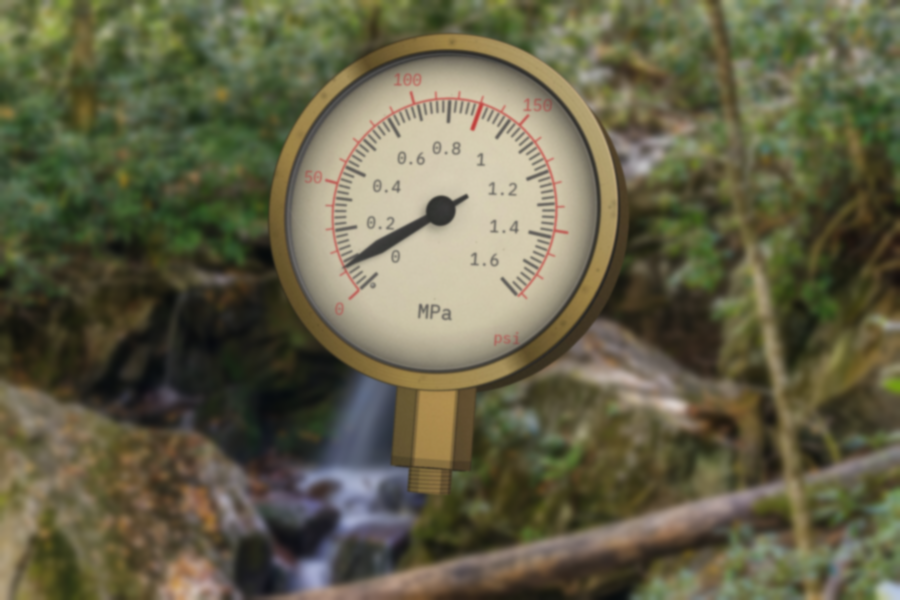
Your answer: 0.08MPa
